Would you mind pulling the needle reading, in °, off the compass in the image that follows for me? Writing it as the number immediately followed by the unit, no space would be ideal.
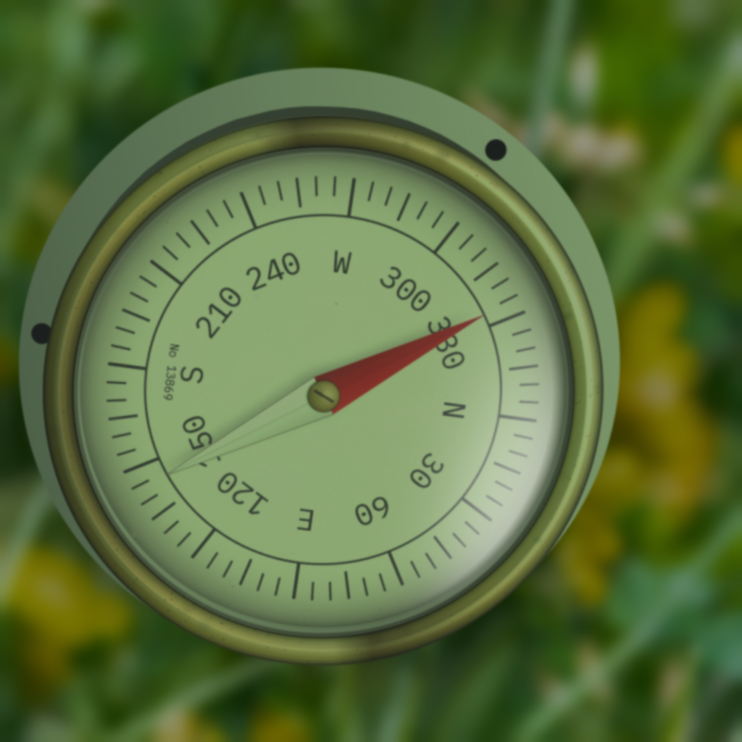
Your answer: 325°
